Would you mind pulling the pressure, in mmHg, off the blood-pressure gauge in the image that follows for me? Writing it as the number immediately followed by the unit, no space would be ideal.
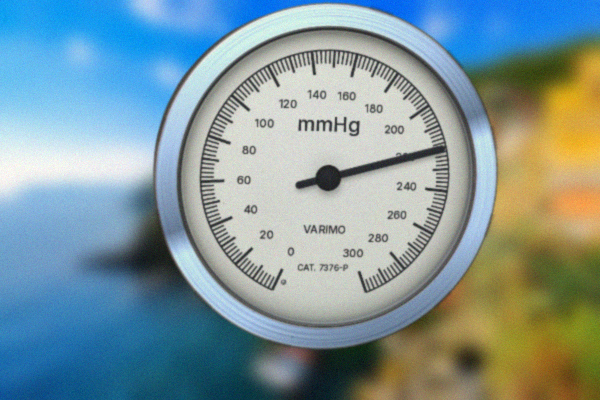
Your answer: 220mmHg
